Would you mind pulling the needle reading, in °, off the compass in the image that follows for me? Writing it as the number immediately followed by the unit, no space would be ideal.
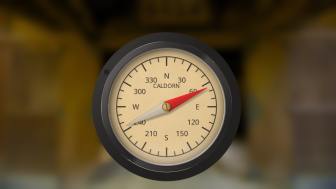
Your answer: 65°
